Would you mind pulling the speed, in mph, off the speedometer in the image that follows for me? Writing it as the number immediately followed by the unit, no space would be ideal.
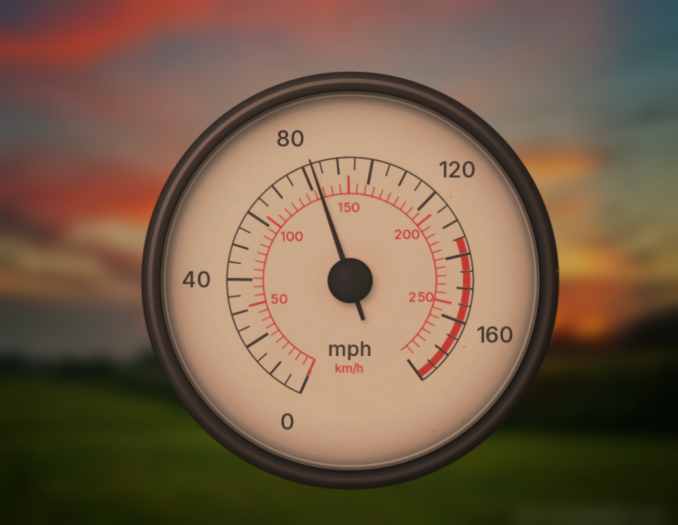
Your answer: 82.5mph
